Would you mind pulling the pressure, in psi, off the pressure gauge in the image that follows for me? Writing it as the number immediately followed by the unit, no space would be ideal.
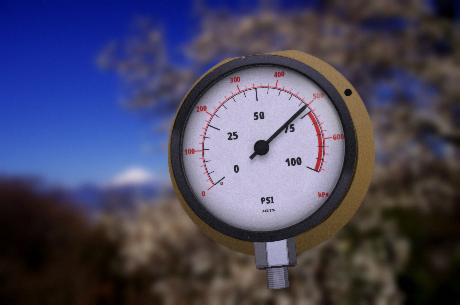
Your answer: 72.5psi
